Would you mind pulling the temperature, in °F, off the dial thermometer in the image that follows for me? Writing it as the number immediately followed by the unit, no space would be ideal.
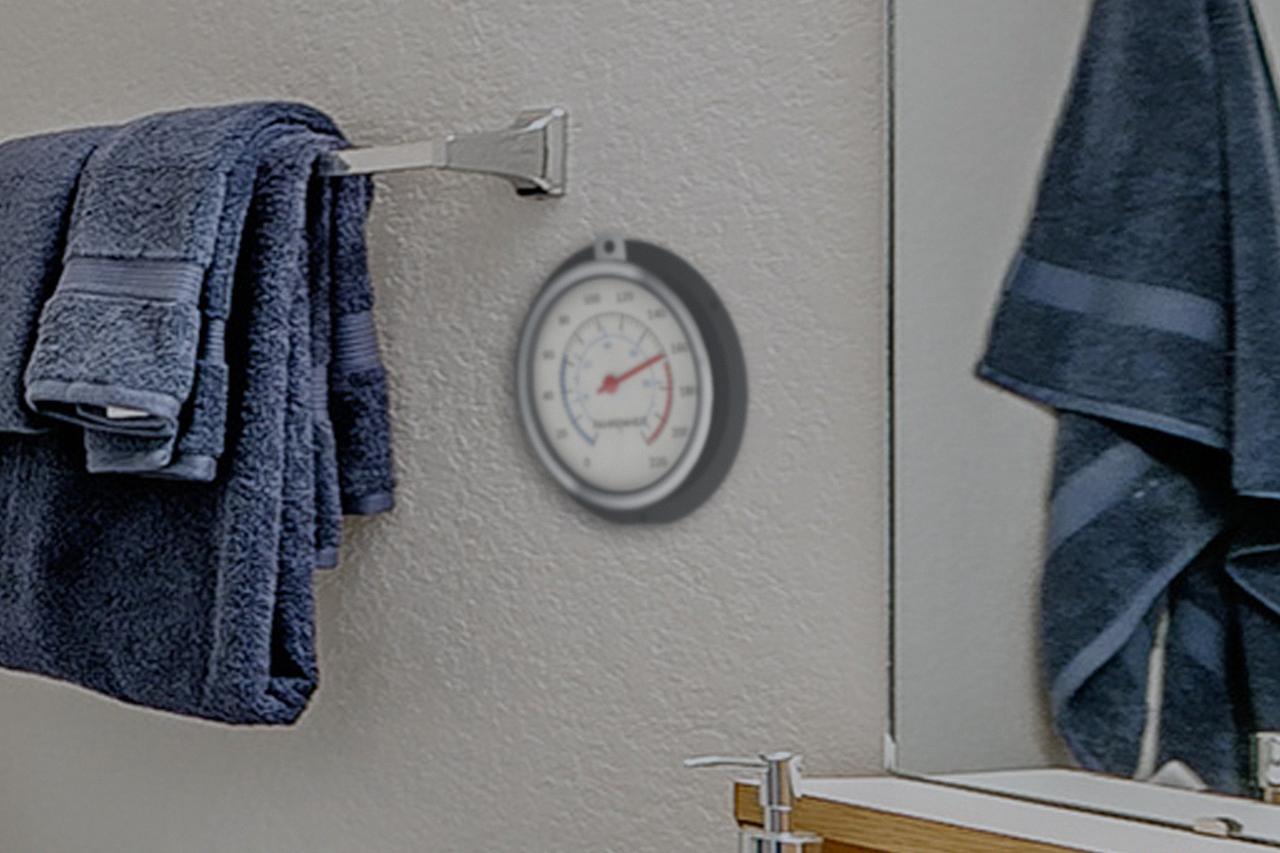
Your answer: 160°F
